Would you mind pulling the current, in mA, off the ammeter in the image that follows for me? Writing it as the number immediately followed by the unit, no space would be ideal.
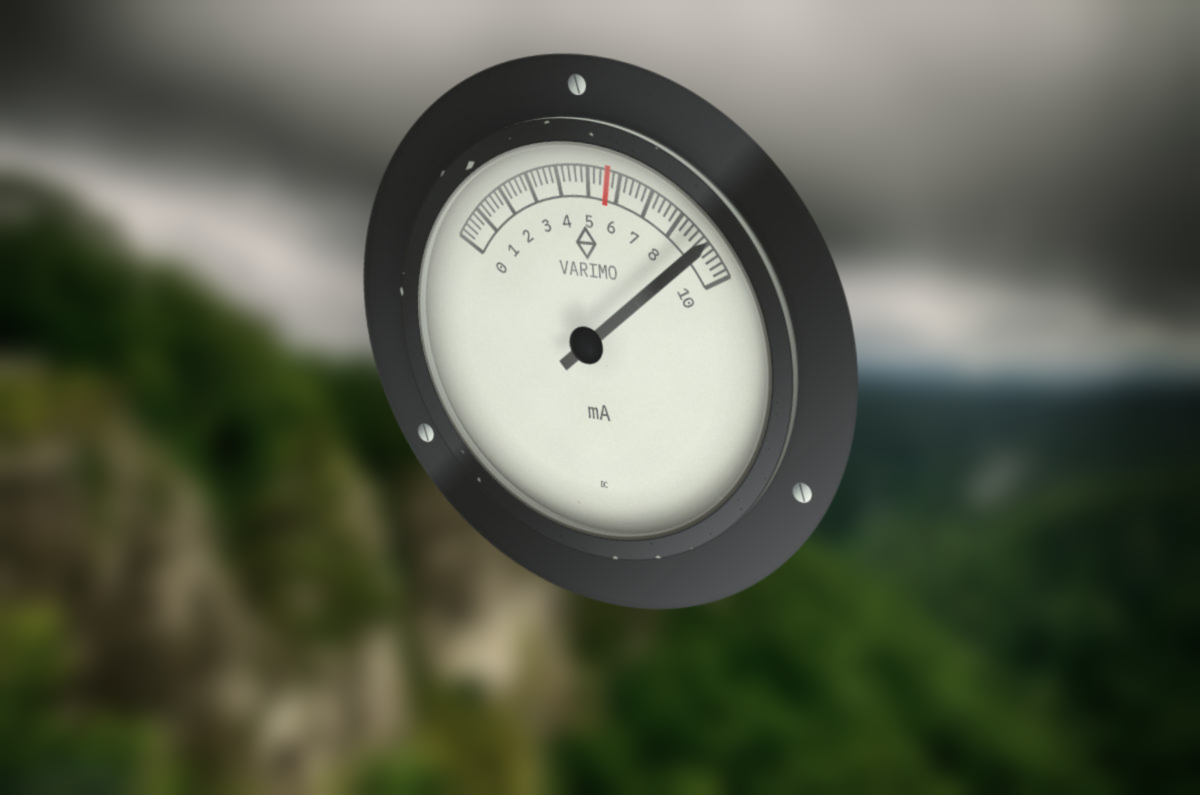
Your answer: 9mA
